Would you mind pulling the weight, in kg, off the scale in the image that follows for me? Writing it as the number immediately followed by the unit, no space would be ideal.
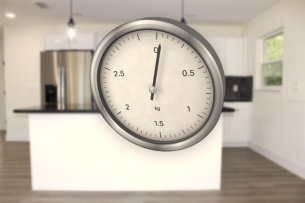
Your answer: 0.05kg
